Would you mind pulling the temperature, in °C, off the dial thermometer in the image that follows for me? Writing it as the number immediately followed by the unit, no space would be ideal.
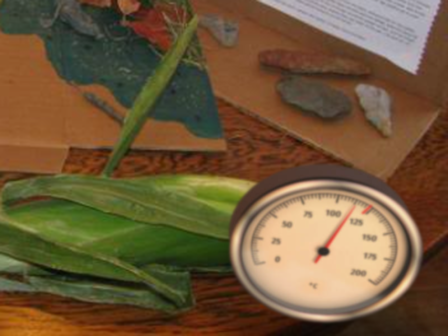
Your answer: 112.5°C
